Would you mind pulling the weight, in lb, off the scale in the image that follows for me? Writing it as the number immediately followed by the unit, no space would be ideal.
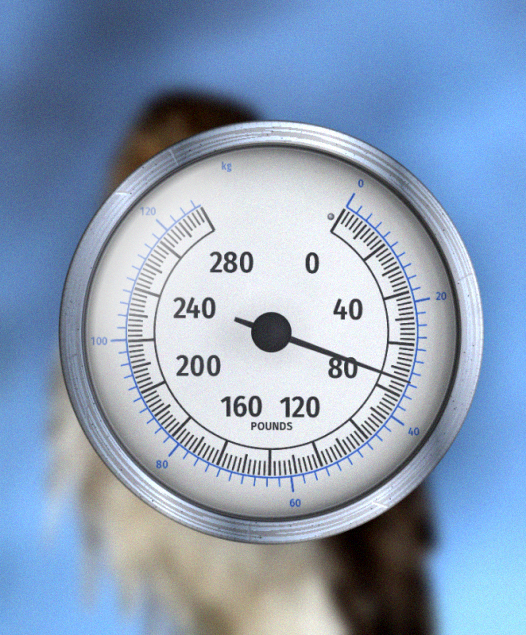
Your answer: 74lb
